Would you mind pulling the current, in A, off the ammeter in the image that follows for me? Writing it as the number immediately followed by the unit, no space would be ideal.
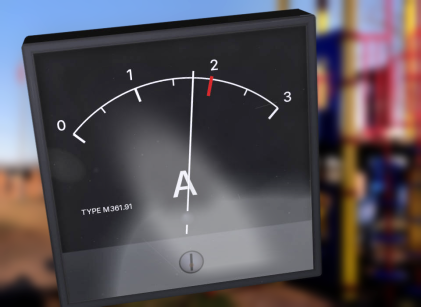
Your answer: 1.75A
